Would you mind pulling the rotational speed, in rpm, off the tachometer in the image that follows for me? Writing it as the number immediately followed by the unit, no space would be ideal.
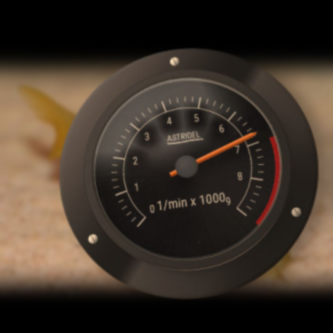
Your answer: 6800rpm
